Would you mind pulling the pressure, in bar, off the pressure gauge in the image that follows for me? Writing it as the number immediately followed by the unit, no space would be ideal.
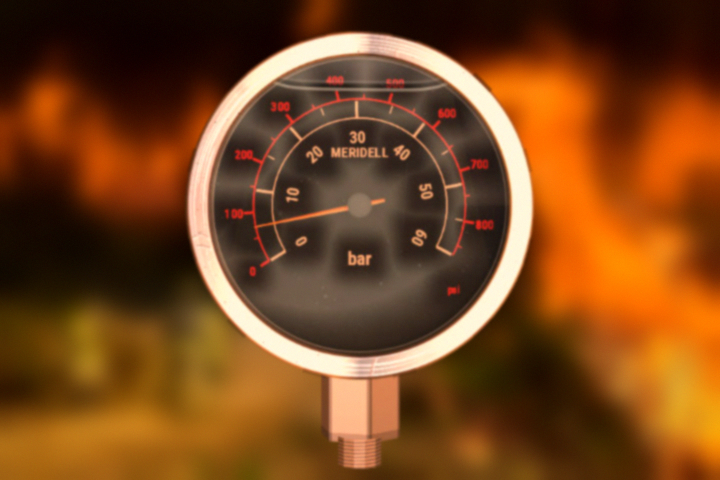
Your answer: 5bar
